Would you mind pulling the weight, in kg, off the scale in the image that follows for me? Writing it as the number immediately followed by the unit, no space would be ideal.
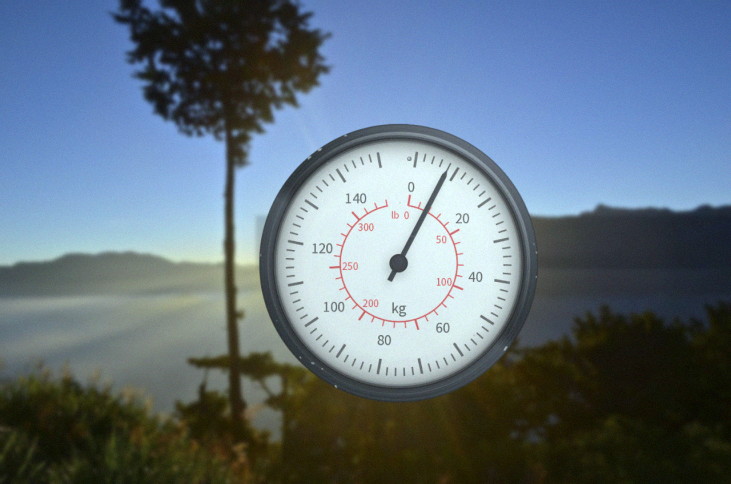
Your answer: 8kg
